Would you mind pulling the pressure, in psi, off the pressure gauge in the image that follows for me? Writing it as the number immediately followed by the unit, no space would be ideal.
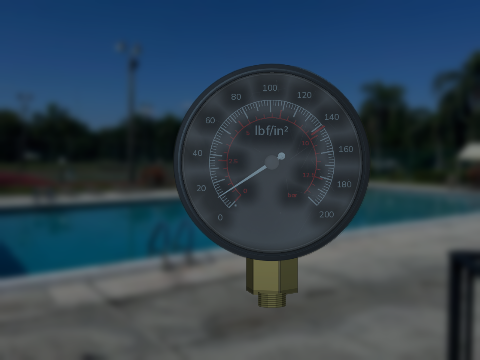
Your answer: 10psi
